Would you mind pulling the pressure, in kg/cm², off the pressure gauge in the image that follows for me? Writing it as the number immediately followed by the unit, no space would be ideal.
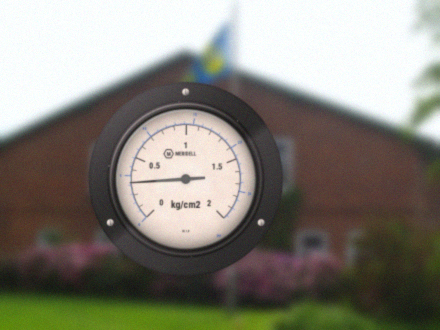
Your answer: 0.3kg/cm²
